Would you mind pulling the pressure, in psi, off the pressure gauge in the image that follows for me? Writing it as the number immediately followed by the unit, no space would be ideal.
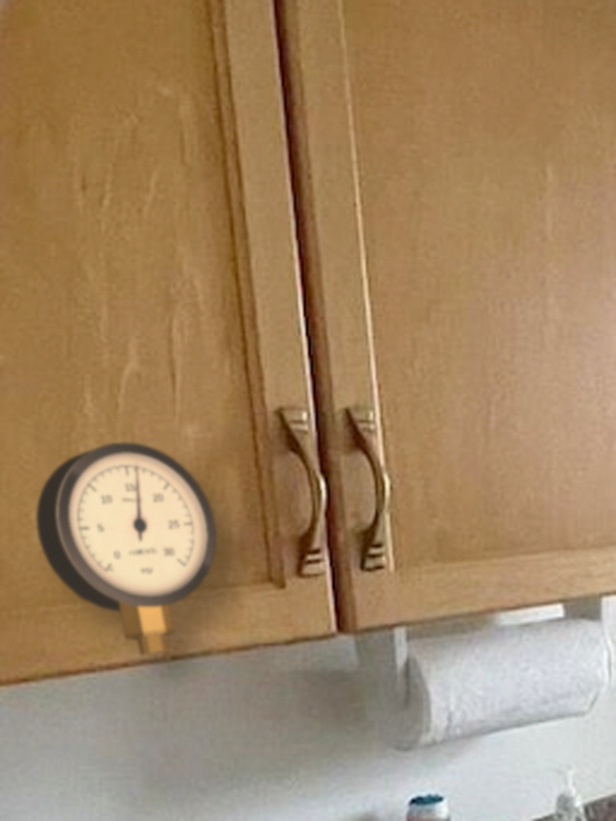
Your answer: 16psi
